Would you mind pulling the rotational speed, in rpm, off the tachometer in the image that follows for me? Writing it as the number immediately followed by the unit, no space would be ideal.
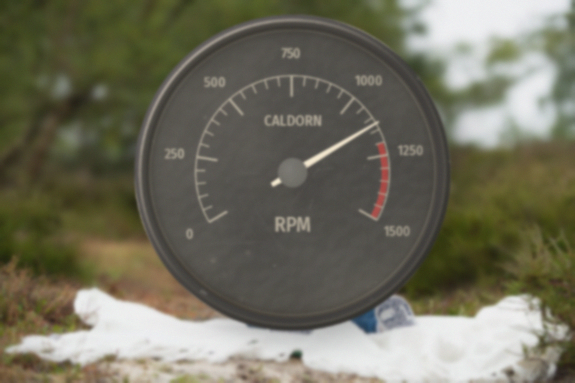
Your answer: 1125rpm
